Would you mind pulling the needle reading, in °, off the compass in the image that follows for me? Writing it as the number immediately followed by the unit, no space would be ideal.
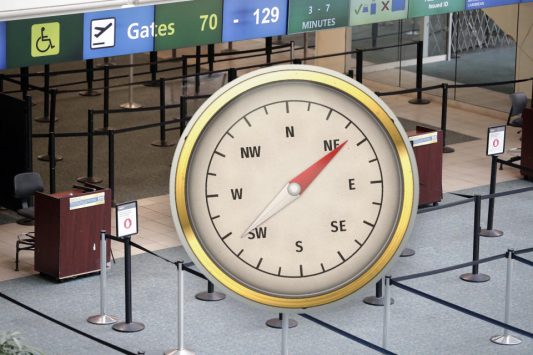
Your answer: 52.5°
